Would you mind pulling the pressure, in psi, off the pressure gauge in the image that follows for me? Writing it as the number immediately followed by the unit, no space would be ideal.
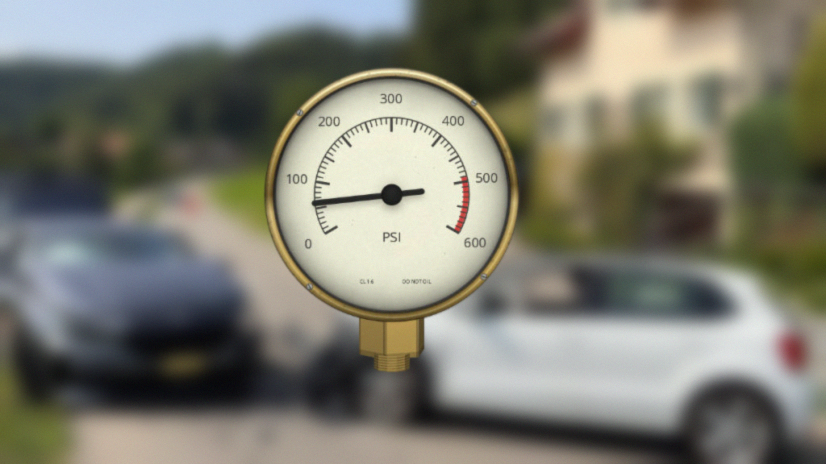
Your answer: 60psi
